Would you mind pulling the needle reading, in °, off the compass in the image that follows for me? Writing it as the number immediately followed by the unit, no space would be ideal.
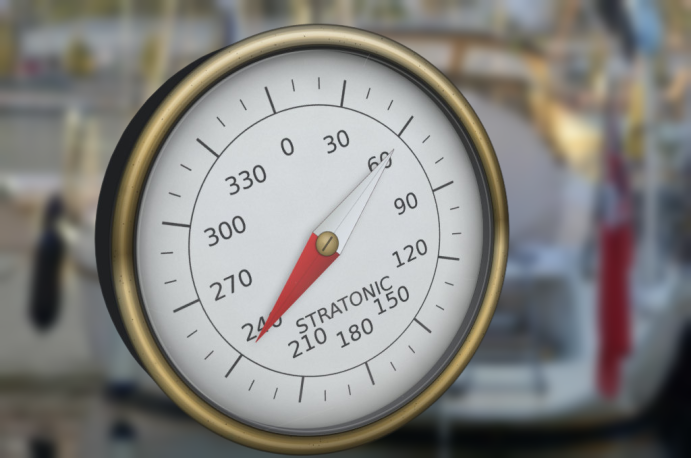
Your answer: 240°
